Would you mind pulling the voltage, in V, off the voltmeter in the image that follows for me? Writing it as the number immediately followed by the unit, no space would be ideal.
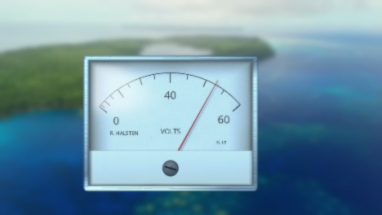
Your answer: 52.5V
